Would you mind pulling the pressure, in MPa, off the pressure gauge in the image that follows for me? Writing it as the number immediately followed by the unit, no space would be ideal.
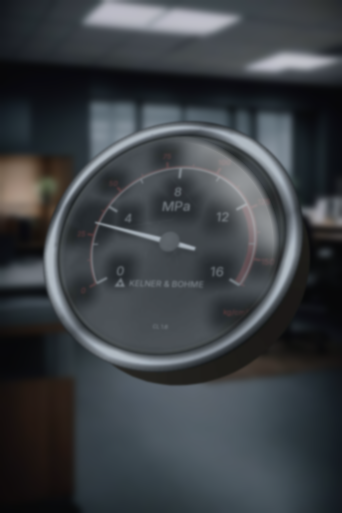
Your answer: 3MPa
